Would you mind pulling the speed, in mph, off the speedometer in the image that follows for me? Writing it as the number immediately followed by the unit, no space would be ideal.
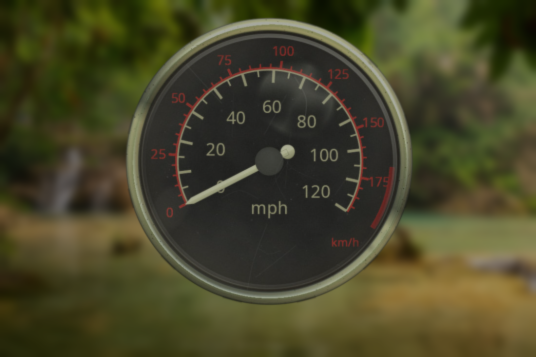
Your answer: 0mph
